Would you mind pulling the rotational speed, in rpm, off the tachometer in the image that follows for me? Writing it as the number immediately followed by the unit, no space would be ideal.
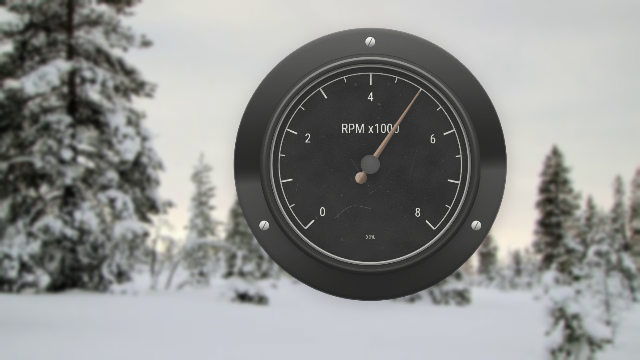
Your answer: 5000rpm
